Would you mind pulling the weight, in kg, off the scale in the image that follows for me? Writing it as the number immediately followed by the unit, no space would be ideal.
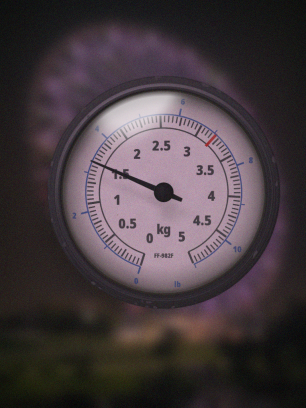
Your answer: 1.5kg
